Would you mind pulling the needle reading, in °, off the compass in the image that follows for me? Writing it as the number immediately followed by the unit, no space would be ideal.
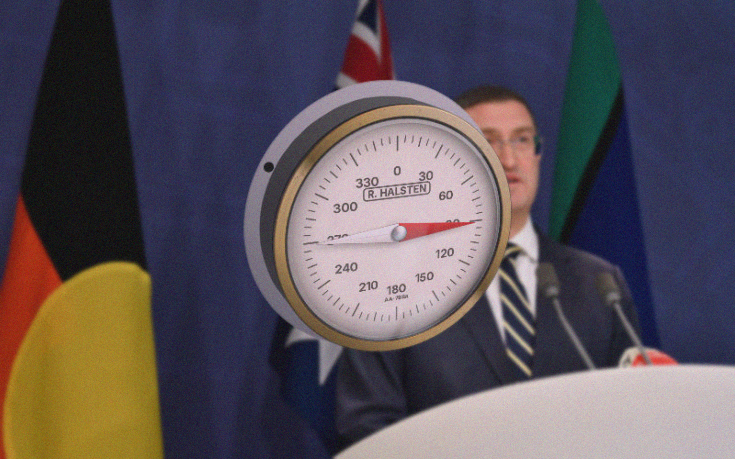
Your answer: 90°
